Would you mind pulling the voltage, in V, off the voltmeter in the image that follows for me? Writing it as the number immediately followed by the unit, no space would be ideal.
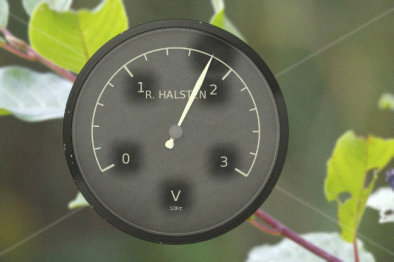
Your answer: 1.8V
